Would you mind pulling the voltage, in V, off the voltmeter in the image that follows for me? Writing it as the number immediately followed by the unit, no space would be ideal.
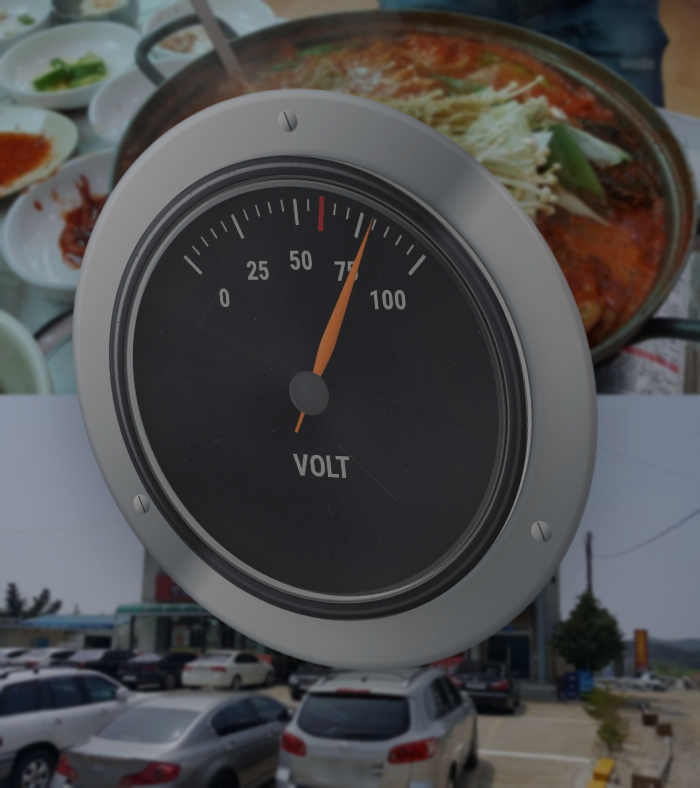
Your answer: 80V
